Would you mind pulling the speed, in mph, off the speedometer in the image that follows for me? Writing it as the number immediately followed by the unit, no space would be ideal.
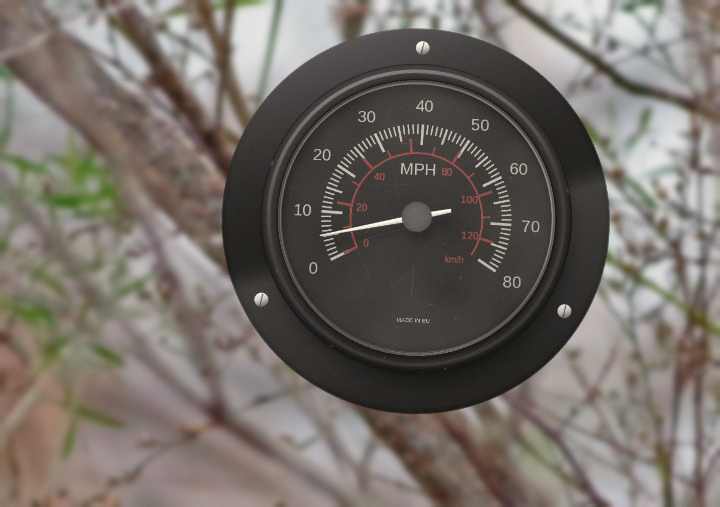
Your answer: 5mph
